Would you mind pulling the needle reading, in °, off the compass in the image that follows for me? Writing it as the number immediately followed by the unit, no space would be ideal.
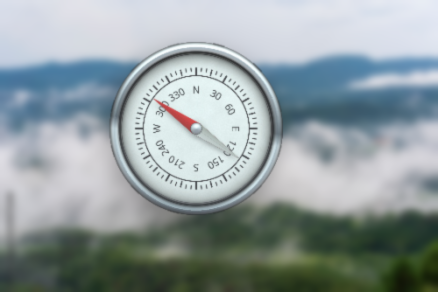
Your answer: 305°
